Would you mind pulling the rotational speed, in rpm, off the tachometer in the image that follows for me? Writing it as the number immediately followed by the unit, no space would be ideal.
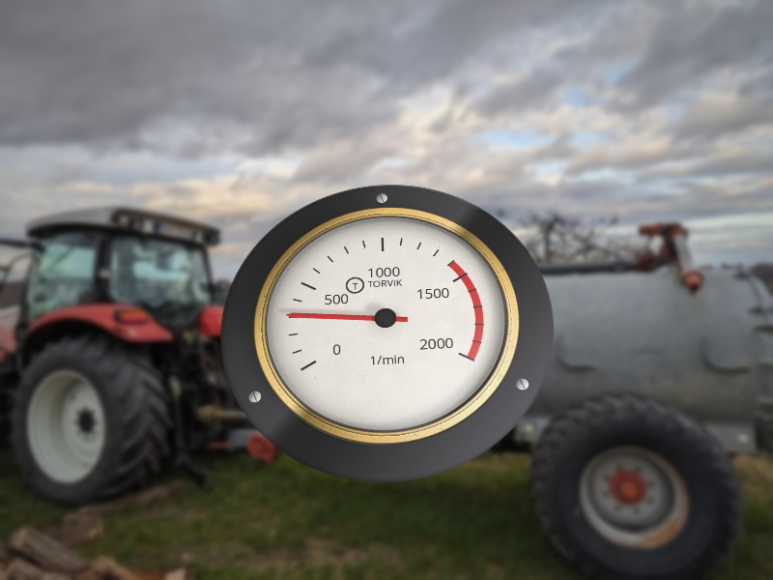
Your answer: 300rpm
